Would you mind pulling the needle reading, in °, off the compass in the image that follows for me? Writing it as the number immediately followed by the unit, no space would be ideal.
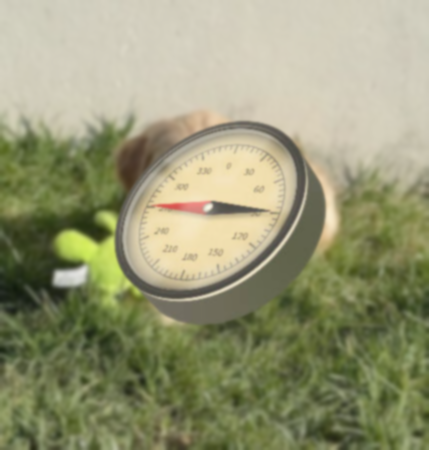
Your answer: 270°
